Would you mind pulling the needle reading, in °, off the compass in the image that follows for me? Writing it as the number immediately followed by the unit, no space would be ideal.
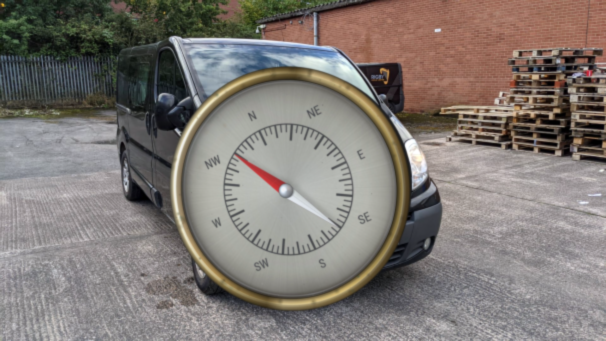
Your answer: 330°
